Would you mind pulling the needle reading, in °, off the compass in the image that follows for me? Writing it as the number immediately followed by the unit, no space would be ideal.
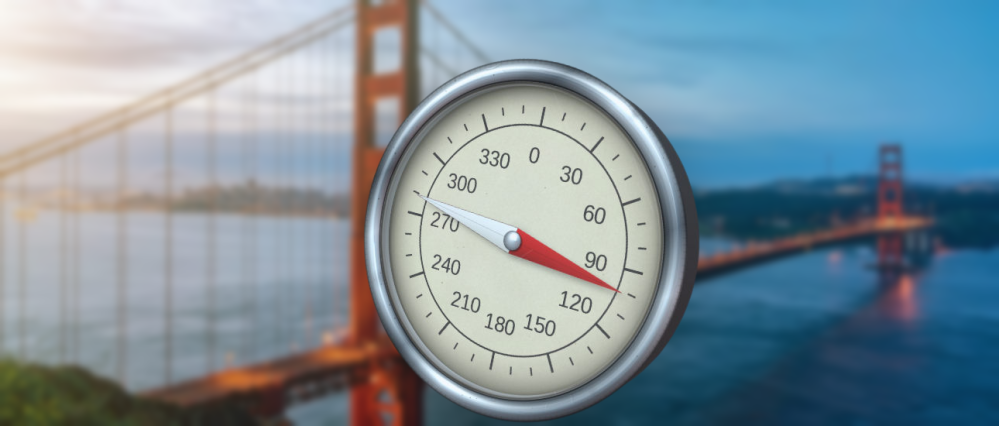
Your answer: 100°
